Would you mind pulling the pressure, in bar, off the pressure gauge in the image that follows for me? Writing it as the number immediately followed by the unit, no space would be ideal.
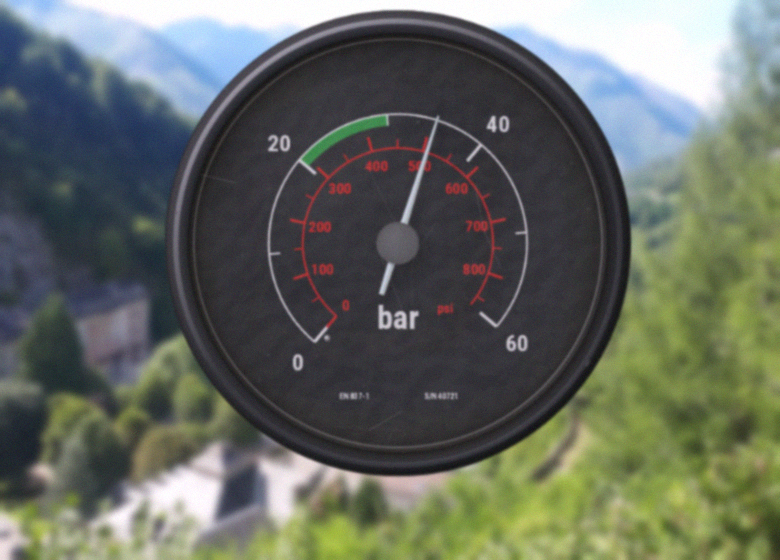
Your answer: 35bar
